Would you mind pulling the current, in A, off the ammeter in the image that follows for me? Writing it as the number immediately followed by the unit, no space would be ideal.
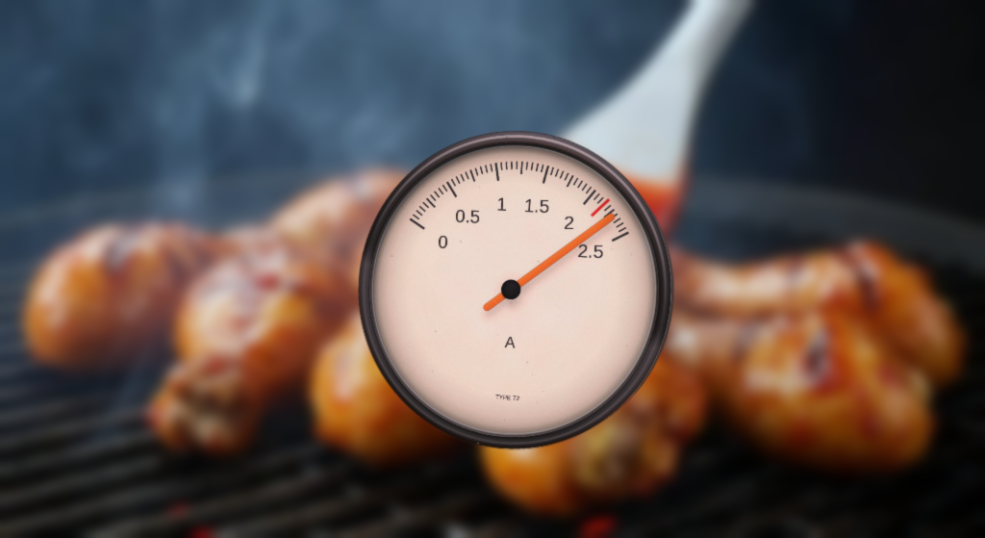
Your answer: 2.3A
